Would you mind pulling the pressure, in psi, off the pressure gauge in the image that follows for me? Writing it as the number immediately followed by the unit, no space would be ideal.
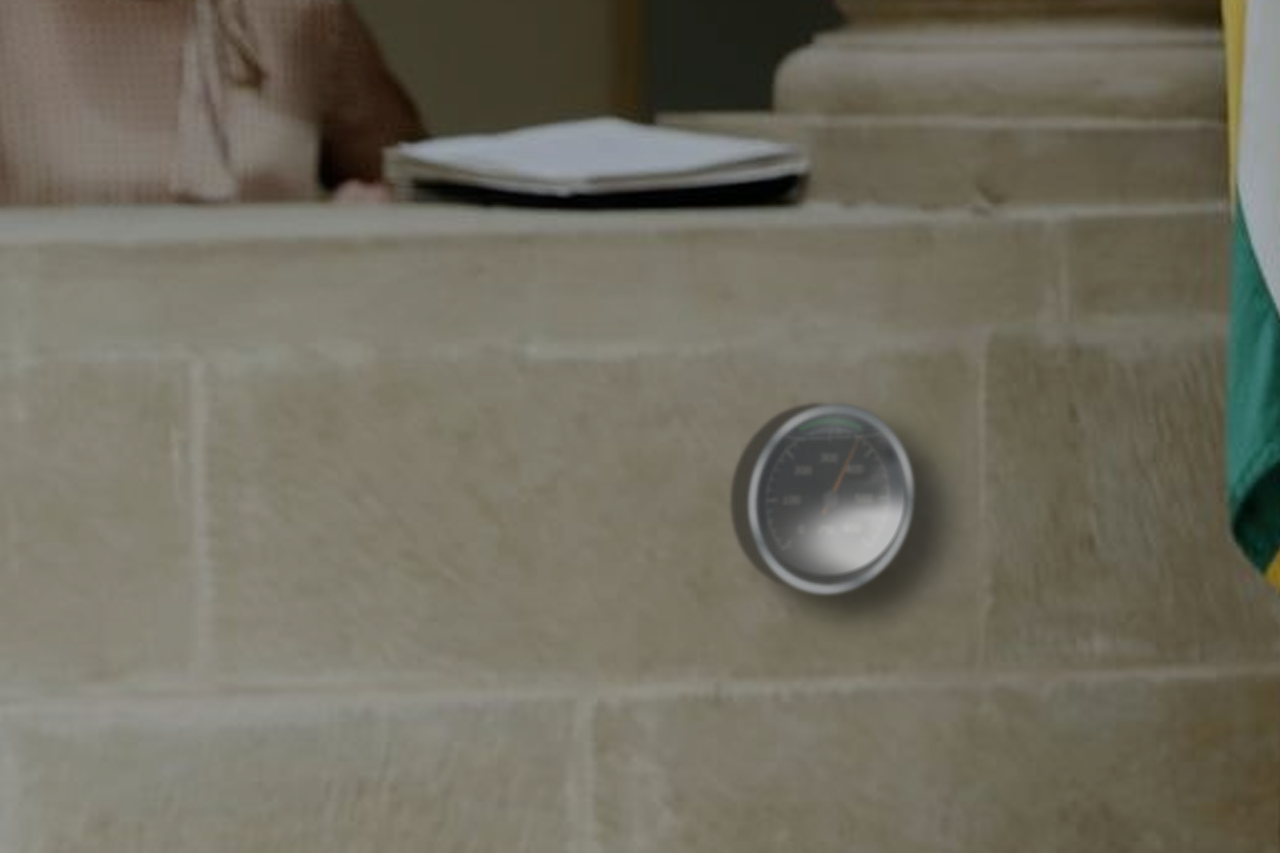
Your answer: 360psi
